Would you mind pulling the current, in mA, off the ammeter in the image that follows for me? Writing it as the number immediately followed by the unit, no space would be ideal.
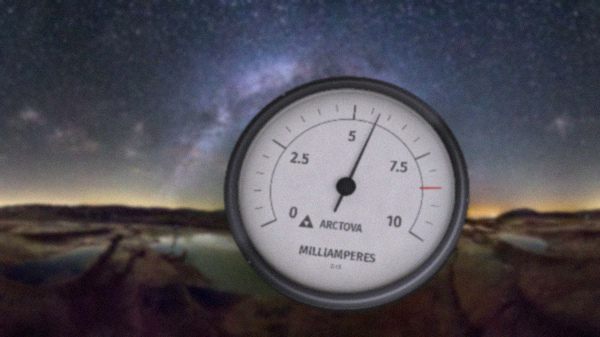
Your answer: 5.75mA
